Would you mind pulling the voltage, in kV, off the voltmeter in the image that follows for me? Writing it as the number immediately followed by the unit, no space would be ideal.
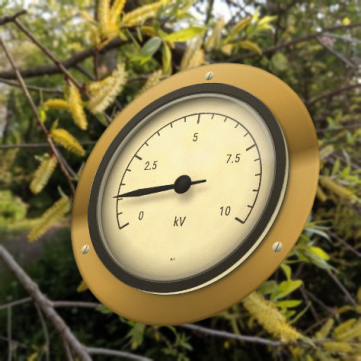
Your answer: 1kV
